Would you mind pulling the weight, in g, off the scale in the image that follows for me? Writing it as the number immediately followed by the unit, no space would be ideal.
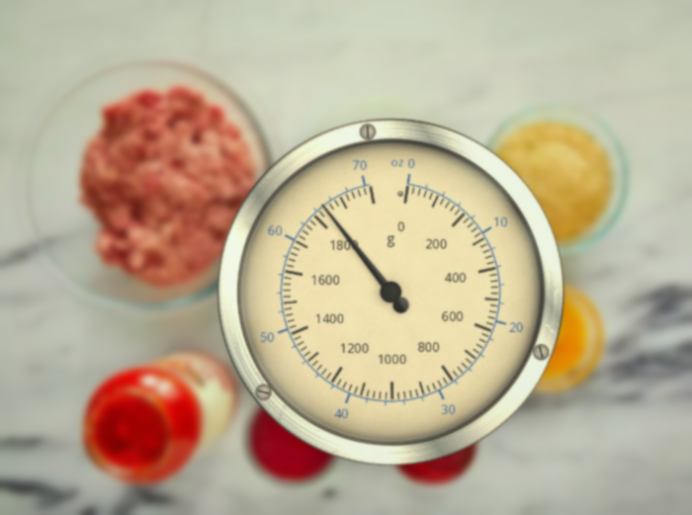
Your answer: 1840g
